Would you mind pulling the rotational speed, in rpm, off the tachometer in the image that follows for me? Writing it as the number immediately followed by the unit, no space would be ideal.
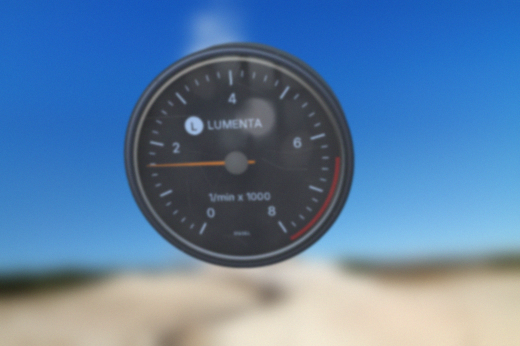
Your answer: 1600rpm
